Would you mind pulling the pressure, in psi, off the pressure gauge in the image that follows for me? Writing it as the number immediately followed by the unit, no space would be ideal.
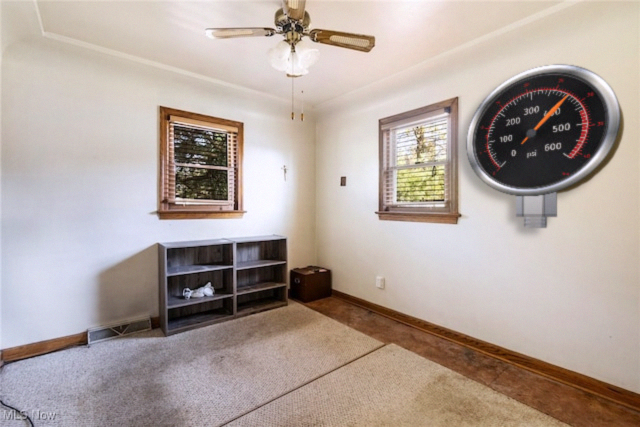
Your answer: 400psi
